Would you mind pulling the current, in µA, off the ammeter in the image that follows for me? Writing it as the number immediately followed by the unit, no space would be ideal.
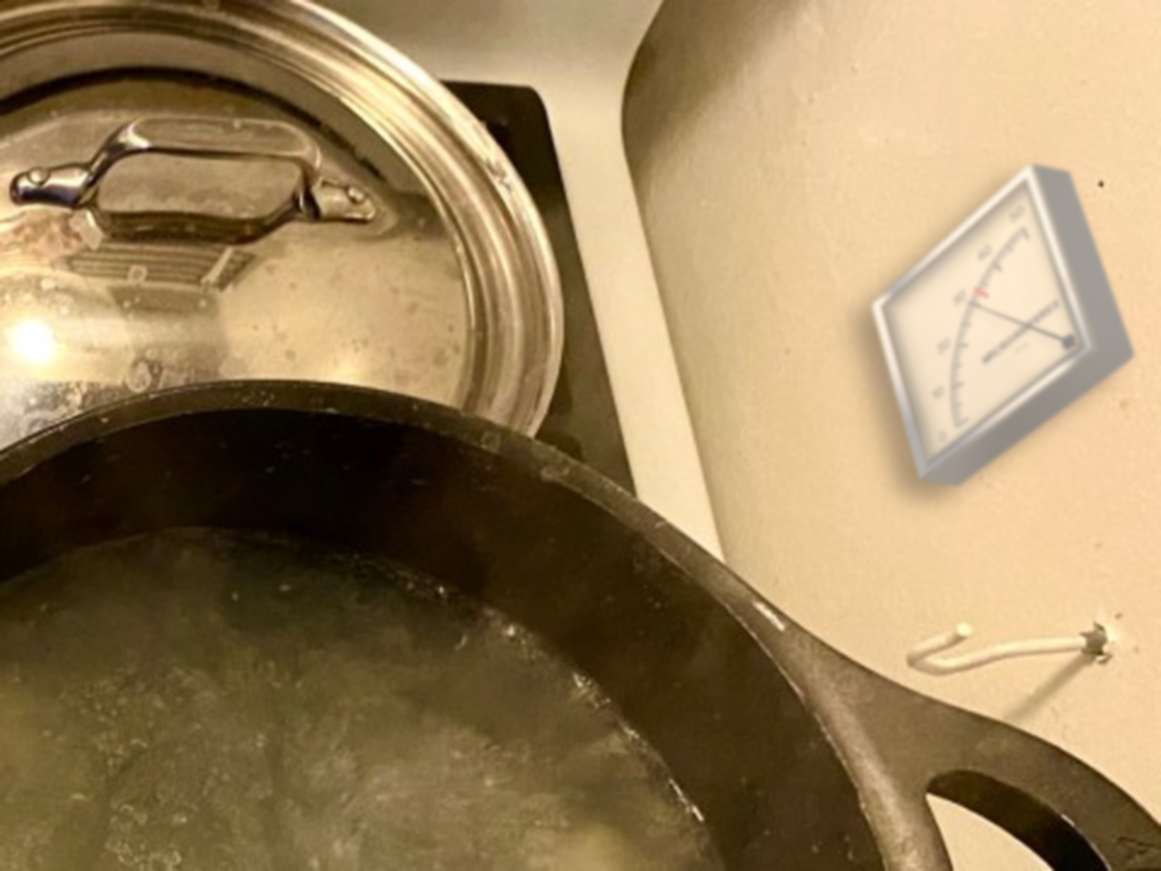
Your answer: 30µA
